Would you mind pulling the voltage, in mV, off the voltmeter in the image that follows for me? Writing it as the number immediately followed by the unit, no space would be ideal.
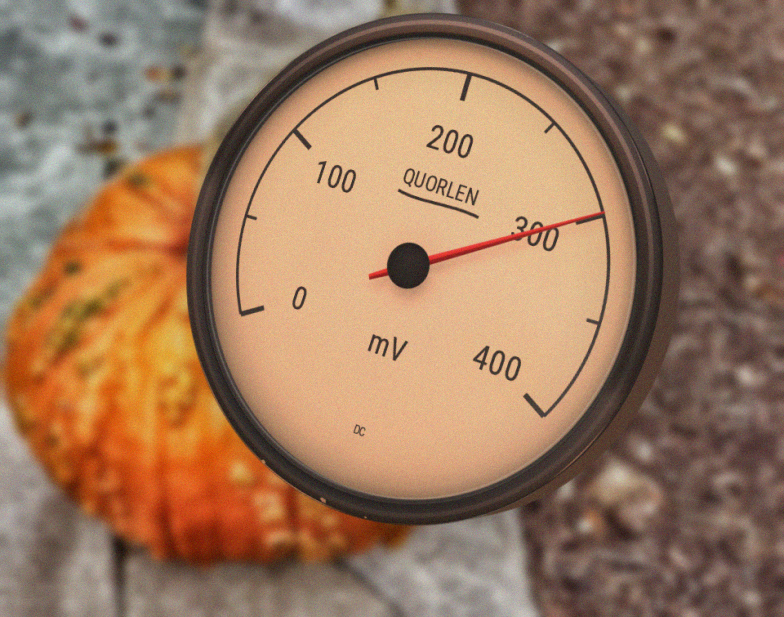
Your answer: 300mV
